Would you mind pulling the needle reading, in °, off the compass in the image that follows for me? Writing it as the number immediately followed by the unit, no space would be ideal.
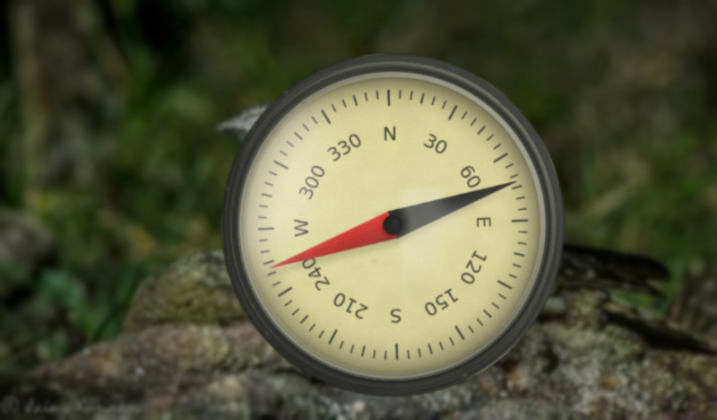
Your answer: 252.5°
